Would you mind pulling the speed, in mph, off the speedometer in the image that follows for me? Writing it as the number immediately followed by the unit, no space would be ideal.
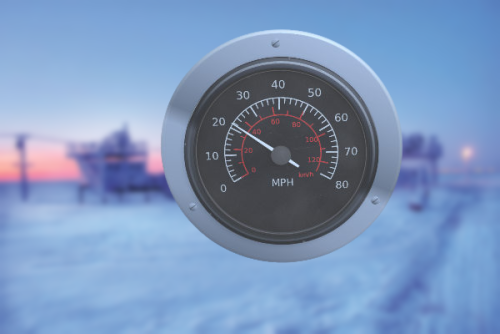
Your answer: 22mph
